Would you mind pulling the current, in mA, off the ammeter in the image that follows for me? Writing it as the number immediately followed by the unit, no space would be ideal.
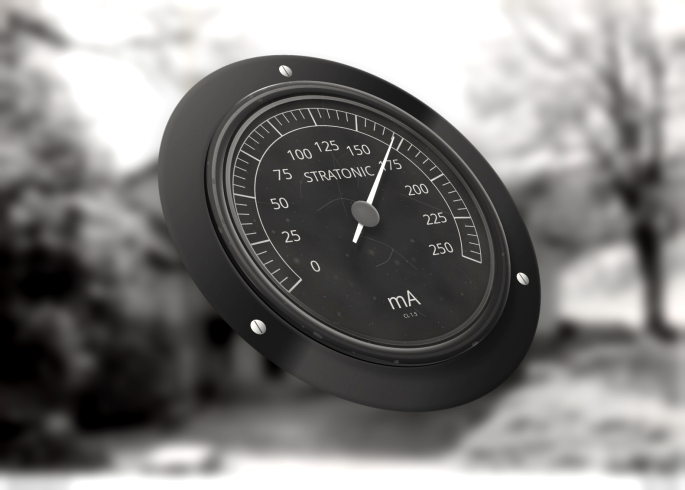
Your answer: 170mA
